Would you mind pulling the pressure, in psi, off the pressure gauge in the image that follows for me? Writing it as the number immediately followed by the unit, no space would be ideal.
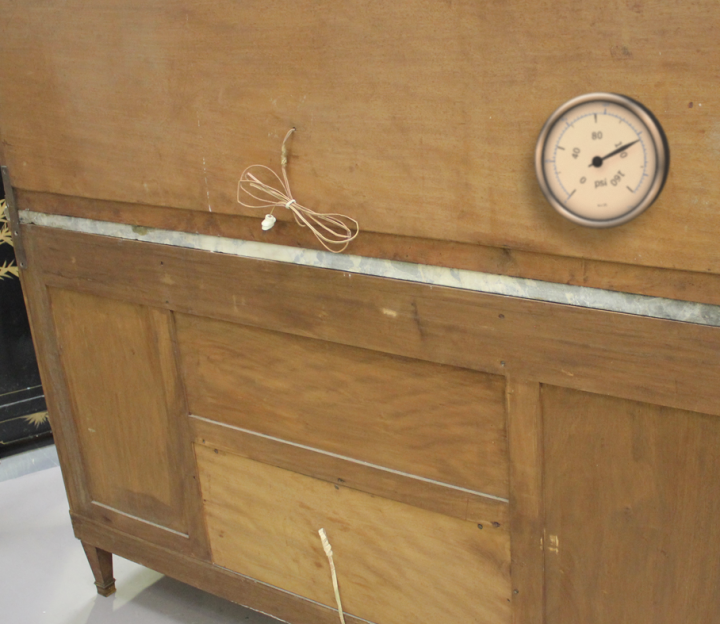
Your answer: 120psi
